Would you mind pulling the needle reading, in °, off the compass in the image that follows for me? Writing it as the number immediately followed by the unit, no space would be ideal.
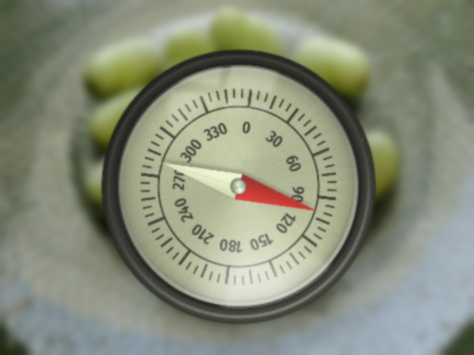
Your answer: 100°
